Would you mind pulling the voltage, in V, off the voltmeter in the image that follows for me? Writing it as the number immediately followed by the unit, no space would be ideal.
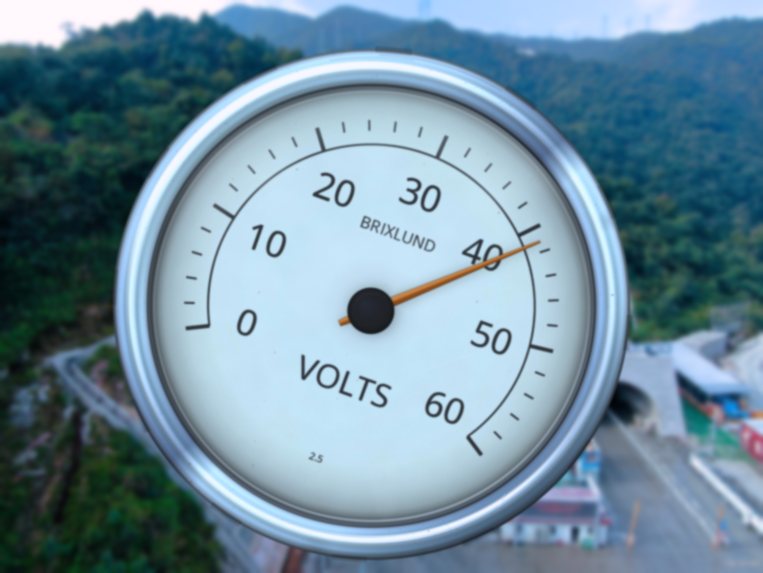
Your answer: 41V
